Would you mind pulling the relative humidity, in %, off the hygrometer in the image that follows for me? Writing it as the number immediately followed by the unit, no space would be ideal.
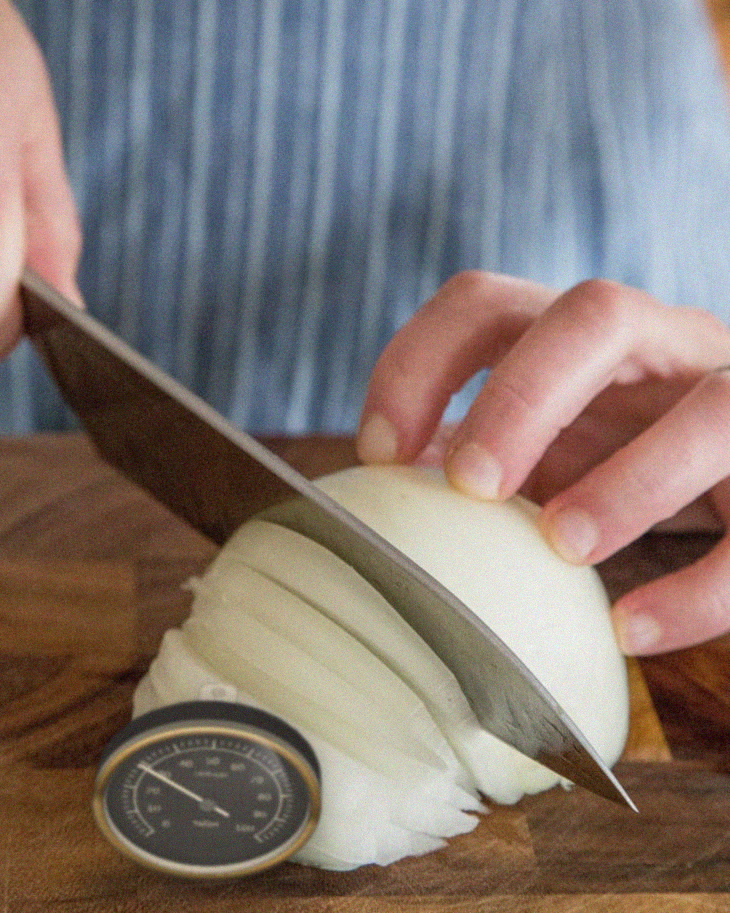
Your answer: 30%
